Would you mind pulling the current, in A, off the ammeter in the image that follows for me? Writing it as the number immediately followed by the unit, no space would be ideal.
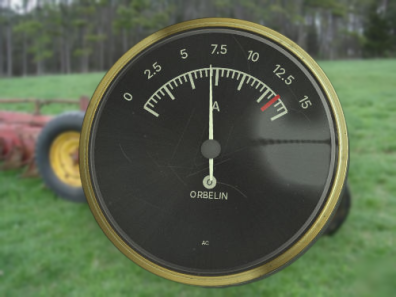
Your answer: 7A
